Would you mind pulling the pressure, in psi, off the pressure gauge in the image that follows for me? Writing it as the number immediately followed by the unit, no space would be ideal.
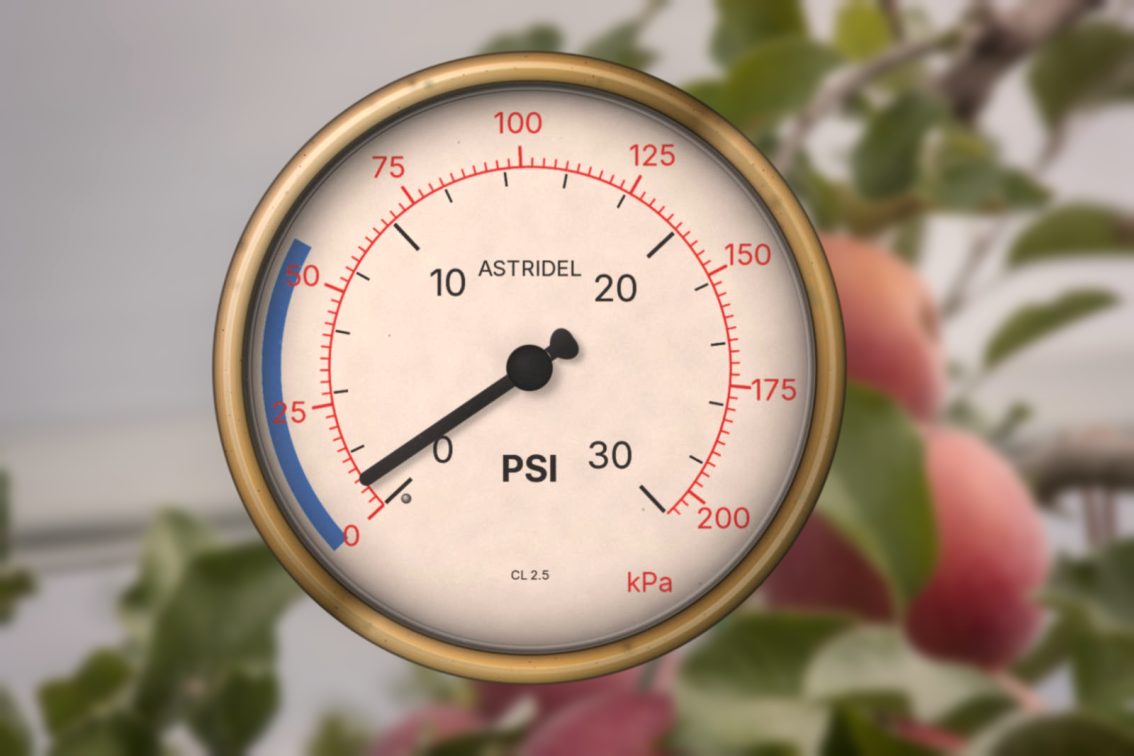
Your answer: 1psi
